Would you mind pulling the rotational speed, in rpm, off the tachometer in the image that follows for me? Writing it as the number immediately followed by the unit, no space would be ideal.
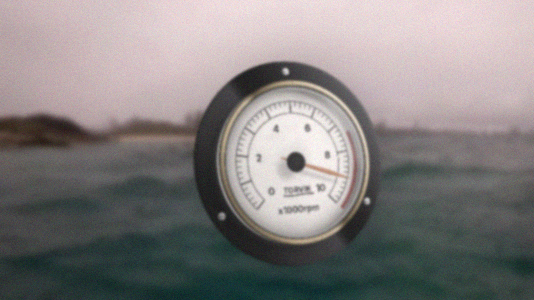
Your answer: 9000rpm
